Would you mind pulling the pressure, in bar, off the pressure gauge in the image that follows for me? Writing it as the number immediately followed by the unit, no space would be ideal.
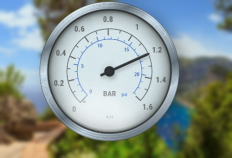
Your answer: 1.2bar
